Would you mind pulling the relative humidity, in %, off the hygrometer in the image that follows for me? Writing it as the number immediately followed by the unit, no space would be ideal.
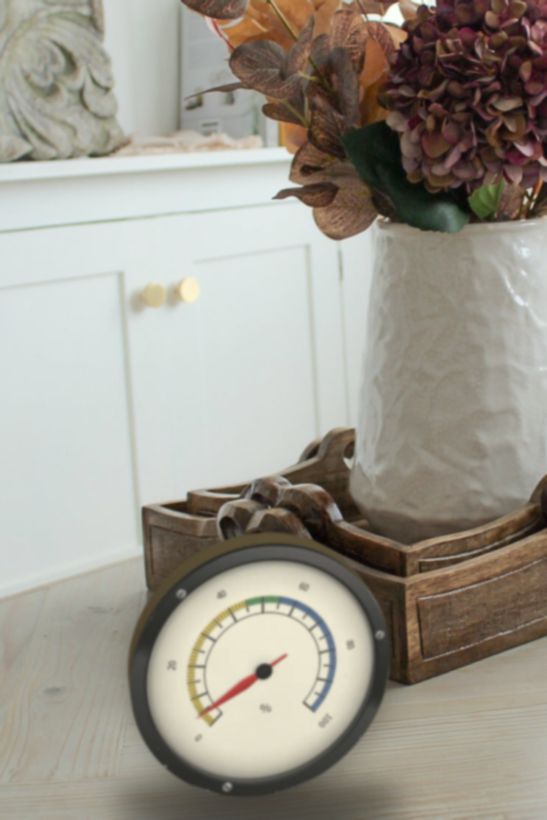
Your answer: 5%
